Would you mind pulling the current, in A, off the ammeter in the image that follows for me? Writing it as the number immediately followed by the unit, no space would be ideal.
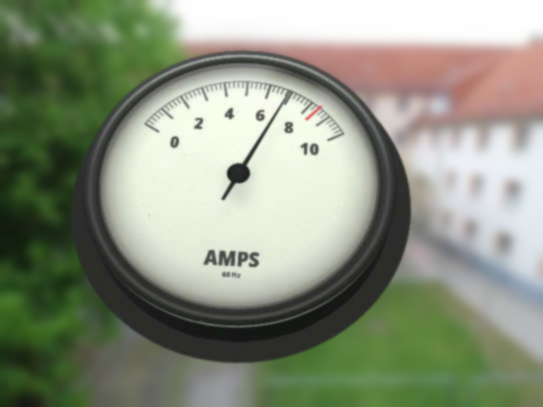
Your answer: 7A
